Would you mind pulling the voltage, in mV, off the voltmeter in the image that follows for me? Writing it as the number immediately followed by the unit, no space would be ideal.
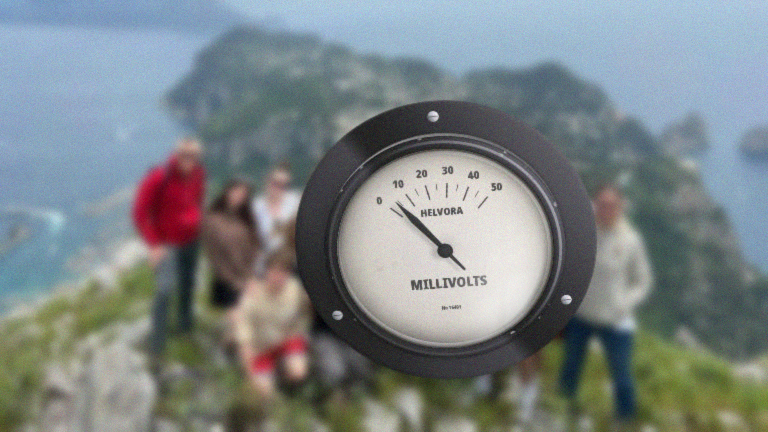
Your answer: 5mV
